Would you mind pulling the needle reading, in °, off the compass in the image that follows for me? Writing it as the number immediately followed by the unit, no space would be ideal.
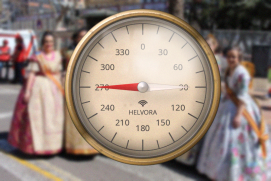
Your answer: 270°
